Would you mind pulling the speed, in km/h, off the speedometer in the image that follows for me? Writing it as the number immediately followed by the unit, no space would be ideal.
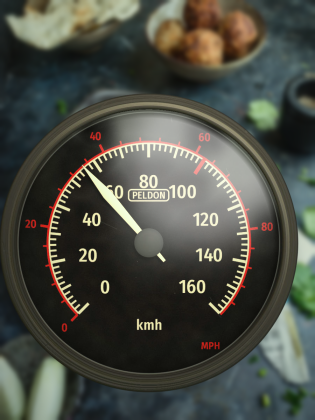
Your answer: 56km/h
